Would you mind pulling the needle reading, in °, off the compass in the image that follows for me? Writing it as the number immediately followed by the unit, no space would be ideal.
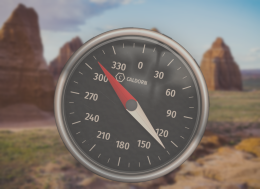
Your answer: 310°
